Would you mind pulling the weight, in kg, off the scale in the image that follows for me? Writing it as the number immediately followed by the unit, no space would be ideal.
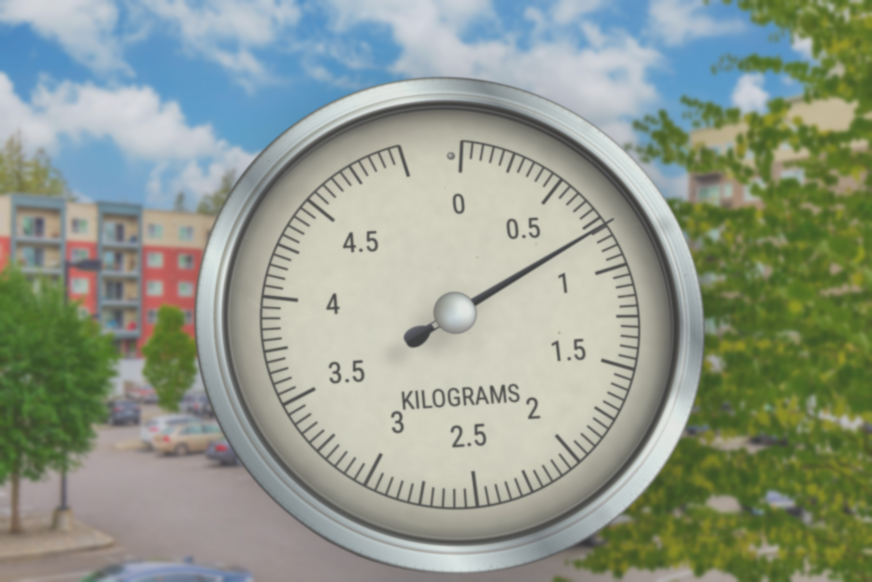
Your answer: 0.8kg
